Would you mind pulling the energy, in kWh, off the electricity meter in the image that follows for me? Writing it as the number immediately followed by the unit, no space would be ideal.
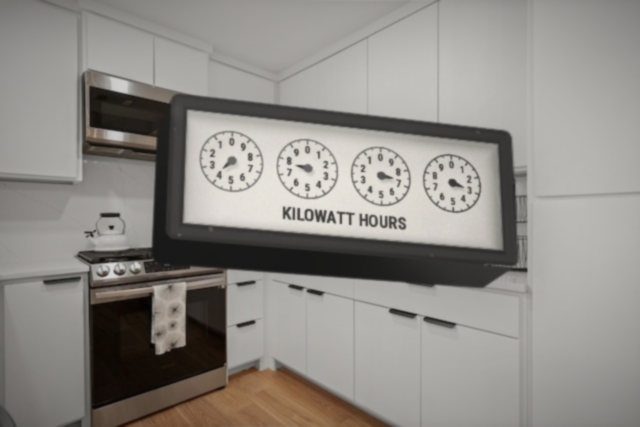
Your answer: 3773kWh
